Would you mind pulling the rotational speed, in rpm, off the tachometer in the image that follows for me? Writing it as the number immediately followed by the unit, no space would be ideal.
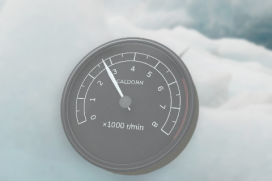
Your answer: 2750rpm
